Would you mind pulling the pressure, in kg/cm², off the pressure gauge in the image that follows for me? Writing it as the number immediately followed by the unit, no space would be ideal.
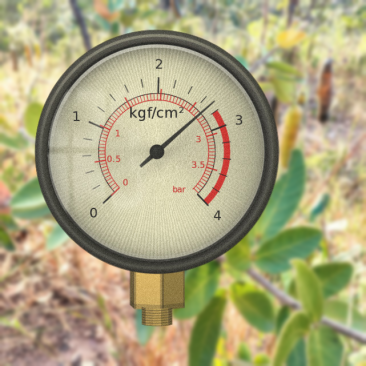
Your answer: 2.7kg/cm²
